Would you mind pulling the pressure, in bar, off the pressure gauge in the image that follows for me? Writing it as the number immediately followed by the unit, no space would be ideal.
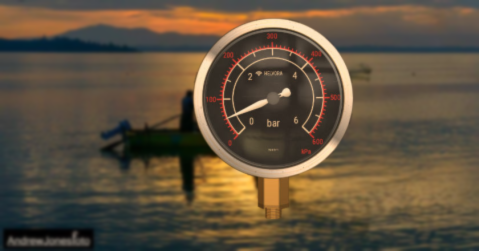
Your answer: 0.5bar
